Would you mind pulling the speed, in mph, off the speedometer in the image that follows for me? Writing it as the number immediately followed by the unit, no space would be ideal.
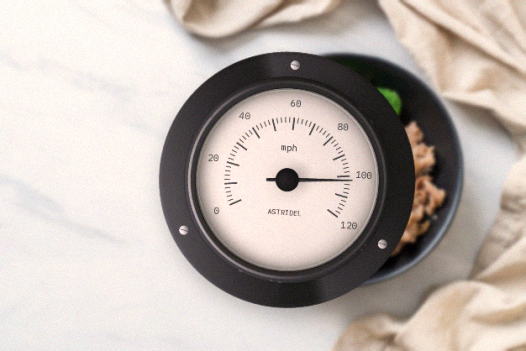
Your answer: 102mph
